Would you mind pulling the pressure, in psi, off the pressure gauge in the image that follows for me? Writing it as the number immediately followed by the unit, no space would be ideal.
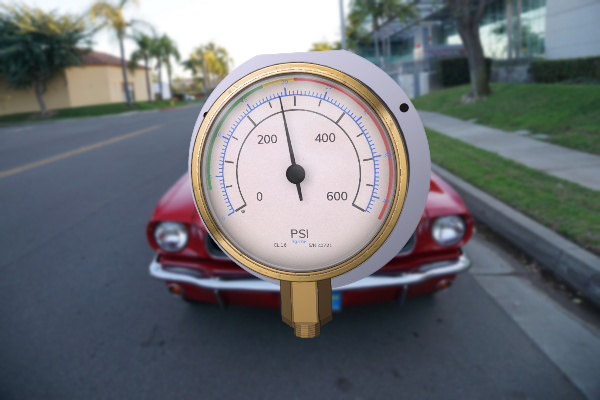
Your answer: 275psi
